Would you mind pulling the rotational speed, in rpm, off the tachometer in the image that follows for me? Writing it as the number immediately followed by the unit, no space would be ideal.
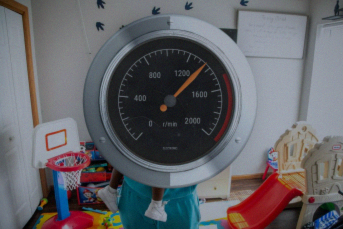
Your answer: 1350rpm
